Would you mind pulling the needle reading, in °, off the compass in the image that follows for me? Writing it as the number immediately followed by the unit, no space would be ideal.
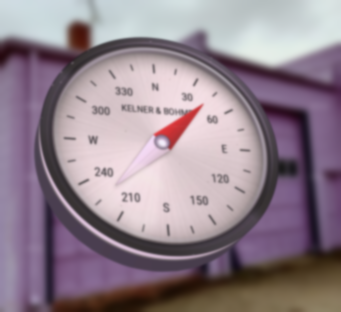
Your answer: 45°
